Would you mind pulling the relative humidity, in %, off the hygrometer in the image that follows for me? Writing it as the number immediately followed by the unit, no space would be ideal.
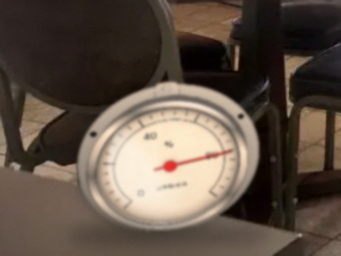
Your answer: 80%
